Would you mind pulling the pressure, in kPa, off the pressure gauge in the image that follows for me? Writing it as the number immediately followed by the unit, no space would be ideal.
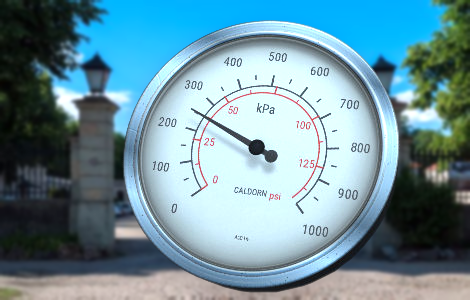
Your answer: 250kPa
